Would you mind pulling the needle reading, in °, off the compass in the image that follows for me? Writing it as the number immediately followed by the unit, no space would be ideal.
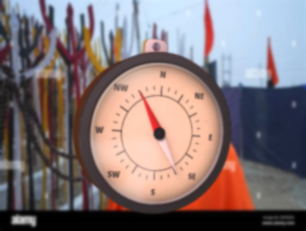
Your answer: 330°
